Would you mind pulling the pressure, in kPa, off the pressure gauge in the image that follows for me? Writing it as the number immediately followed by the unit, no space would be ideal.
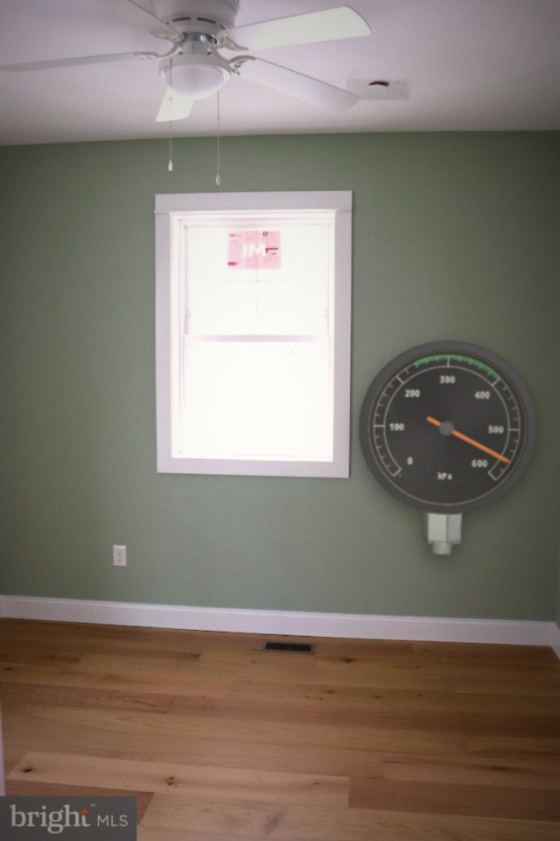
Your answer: 560kPa
